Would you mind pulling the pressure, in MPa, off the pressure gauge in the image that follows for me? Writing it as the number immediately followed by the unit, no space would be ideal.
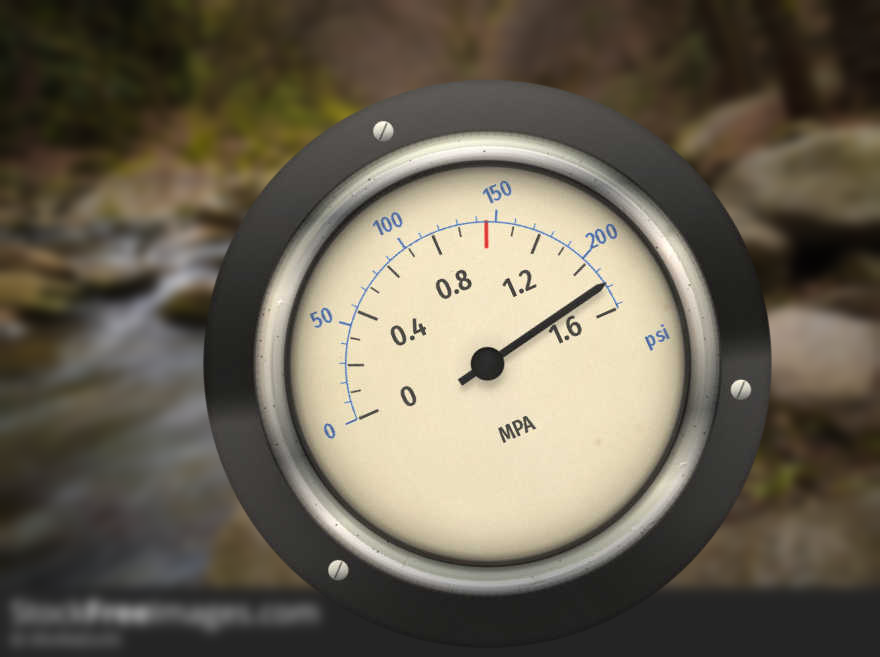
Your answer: 1.5MPa
